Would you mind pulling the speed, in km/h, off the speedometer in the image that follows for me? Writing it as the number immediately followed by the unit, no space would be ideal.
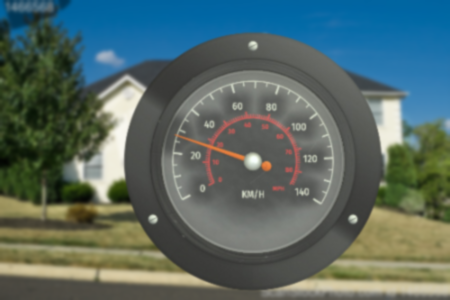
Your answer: 27.5km/h
